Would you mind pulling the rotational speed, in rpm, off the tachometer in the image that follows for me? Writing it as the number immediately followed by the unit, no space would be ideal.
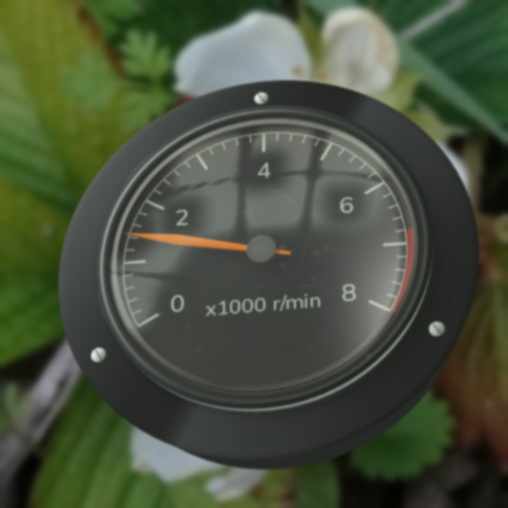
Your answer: 1400rpm
